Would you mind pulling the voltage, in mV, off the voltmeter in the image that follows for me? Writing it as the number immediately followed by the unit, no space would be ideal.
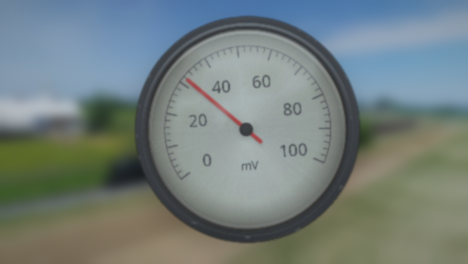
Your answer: 32mV
